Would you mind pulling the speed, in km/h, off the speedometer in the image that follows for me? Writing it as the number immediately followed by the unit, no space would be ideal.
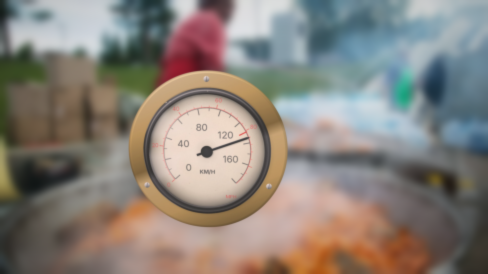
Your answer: 135km/h
